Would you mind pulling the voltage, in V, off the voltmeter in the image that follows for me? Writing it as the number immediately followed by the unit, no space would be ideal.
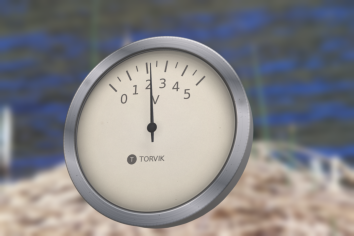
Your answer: 2.25V
